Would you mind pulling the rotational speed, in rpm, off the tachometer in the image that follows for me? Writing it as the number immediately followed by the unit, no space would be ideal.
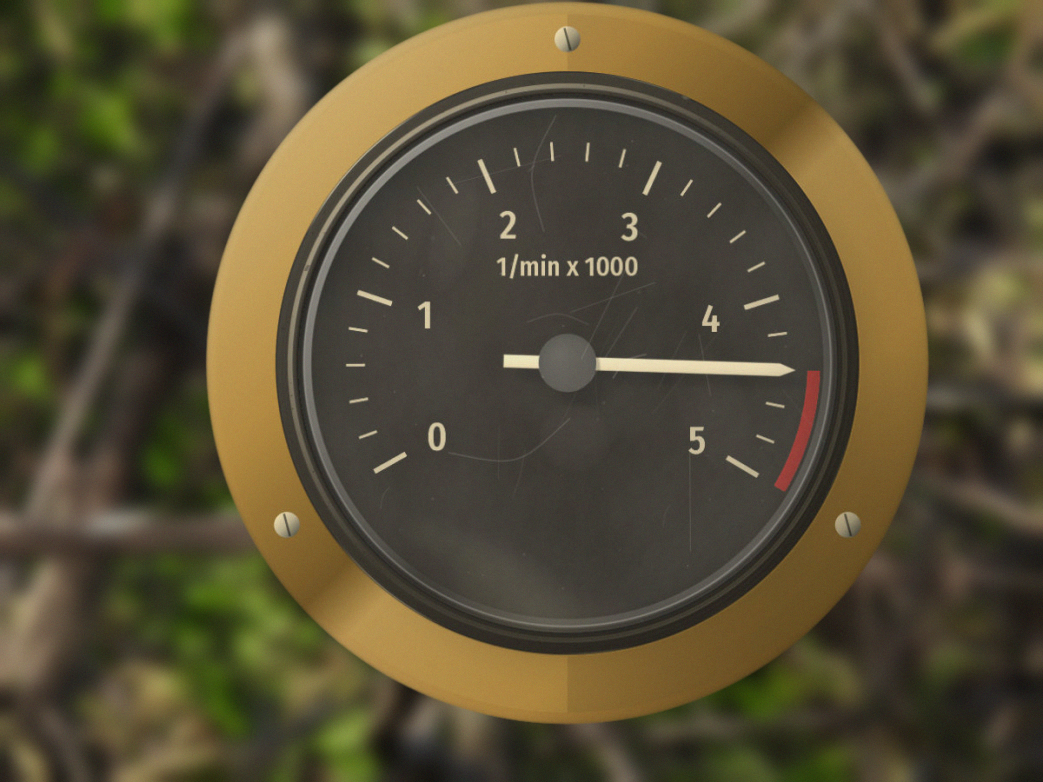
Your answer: 4400rpm
